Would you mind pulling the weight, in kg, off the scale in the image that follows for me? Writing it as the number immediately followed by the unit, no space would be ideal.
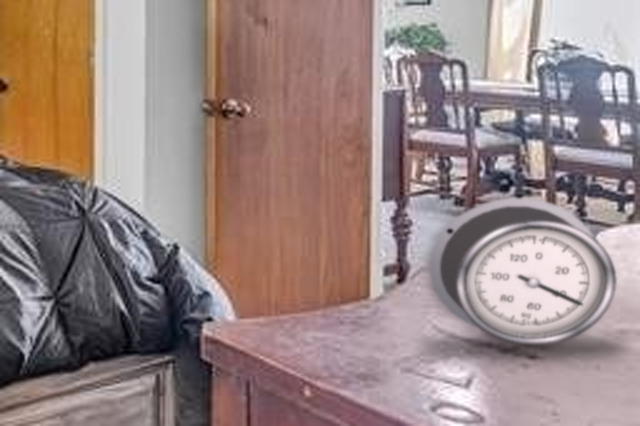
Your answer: 40kg
